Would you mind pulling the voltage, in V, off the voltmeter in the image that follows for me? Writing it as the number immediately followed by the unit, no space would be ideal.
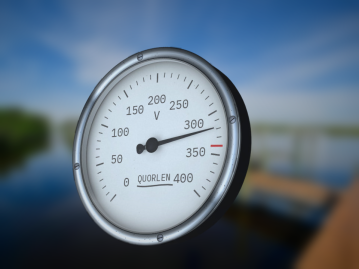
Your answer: 320V
